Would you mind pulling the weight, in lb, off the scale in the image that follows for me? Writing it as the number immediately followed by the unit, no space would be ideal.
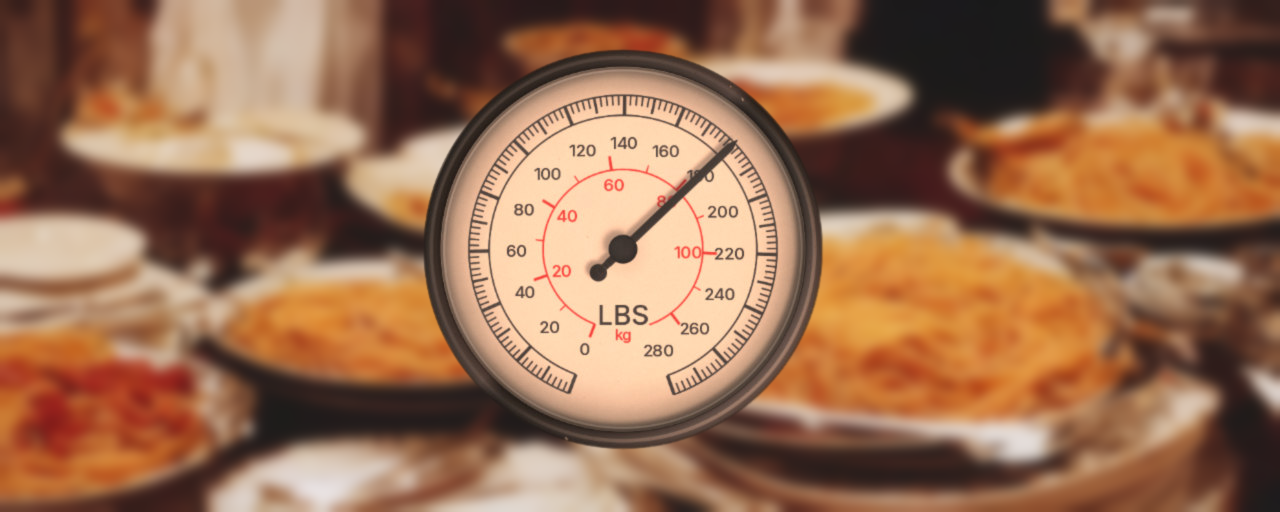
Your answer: 180lb
